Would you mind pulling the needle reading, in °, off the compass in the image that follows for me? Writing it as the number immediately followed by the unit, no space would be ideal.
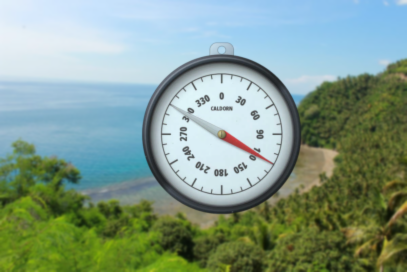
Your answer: 120°
